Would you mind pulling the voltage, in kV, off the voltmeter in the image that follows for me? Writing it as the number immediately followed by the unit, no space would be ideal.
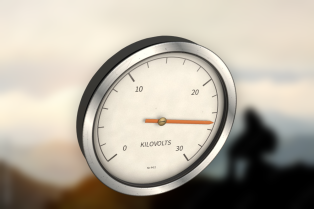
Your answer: 25kV
